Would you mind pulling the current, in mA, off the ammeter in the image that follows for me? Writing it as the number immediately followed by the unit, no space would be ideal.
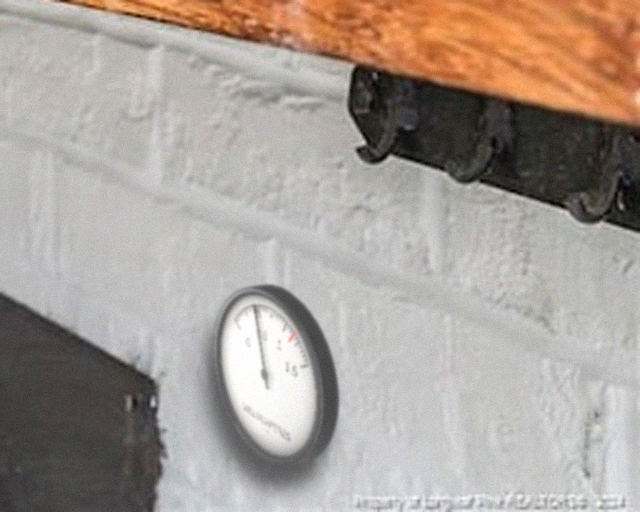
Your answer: 0.5mA
